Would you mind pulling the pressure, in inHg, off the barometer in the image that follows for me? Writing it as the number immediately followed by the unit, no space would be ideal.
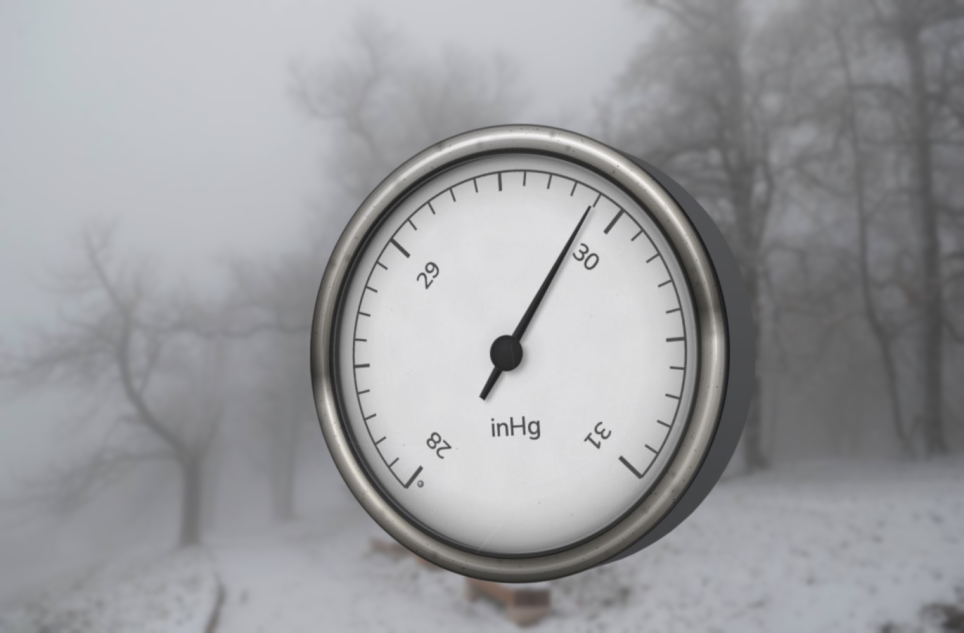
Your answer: 29.9inHg
